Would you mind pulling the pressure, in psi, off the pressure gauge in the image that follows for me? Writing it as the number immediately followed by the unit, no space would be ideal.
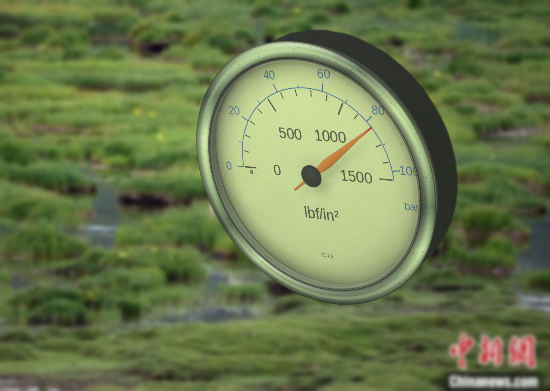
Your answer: 1200psi
